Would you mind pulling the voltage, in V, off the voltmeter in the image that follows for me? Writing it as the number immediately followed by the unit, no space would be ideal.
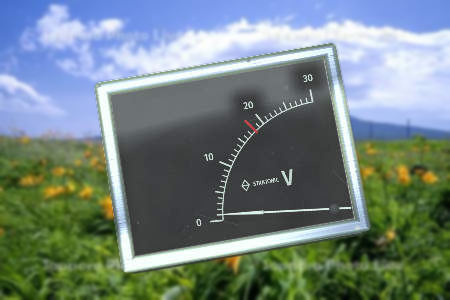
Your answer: 1V
